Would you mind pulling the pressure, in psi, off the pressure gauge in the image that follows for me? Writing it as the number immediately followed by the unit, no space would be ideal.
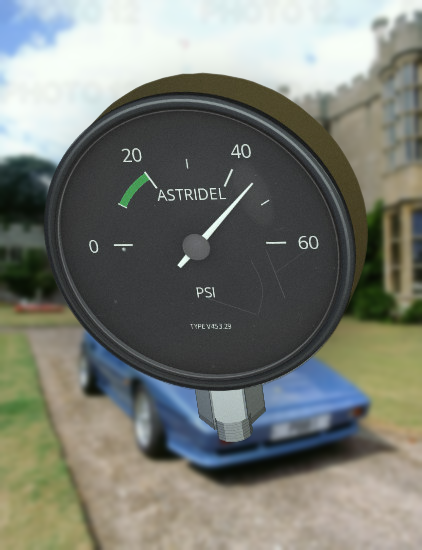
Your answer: 45psi
